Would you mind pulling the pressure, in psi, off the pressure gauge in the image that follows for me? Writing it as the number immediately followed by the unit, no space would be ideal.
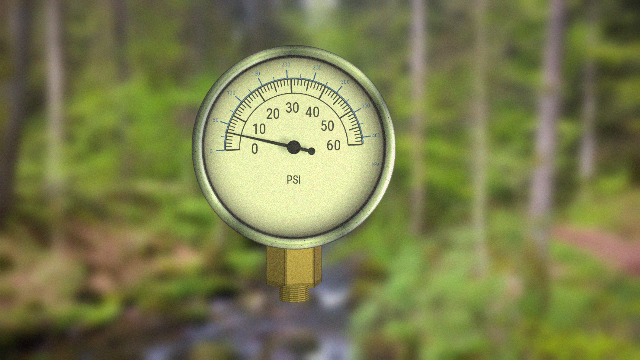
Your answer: 5psi
